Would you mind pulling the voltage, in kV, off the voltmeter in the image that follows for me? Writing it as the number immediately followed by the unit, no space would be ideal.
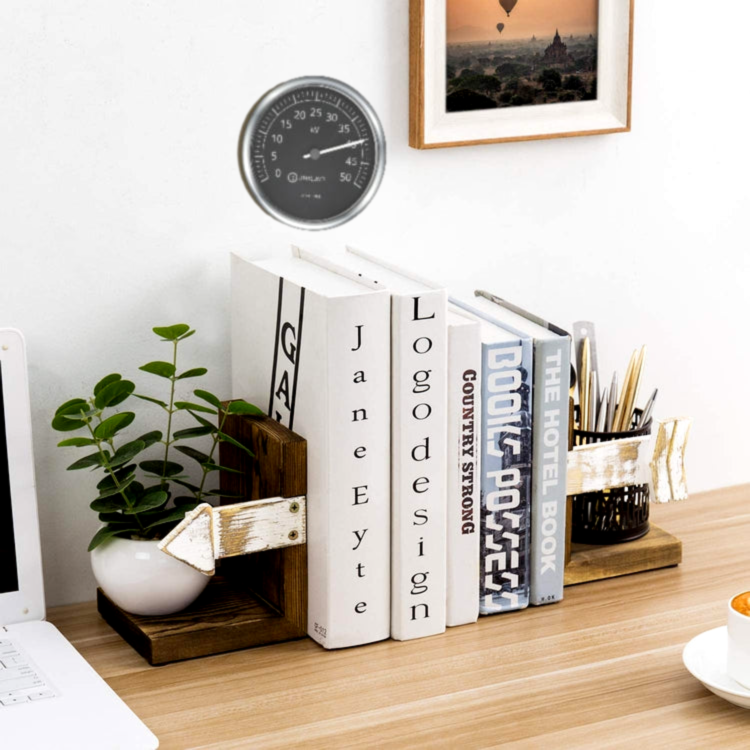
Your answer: 40kV
